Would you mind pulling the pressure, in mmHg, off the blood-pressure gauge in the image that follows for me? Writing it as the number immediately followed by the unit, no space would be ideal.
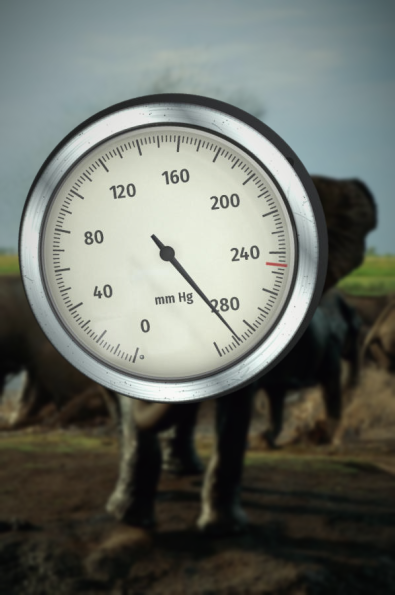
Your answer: 288mmHg
